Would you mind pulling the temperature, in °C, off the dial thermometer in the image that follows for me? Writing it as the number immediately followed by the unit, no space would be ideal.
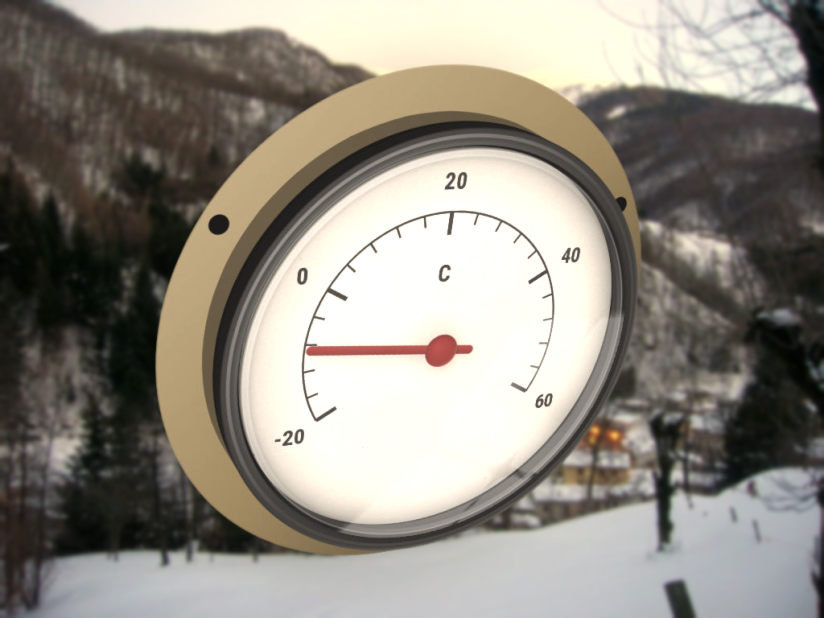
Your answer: -8°C
